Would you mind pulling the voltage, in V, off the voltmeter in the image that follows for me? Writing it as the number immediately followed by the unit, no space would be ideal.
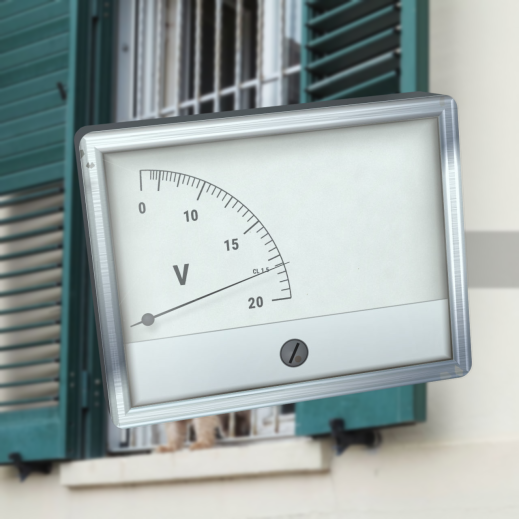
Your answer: 18V
